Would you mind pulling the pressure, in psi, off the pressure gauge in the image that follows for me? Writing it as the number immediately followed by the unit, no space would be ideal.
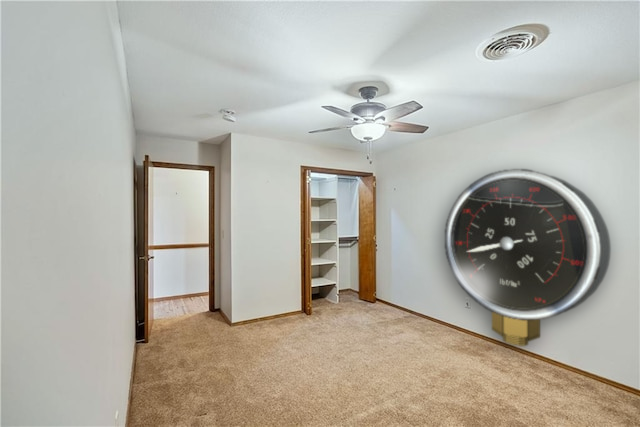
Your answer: 10psi
